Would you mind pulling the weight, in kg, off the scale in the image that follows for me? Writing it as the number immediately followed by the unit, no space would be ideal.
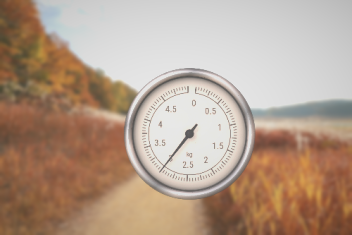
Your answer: 3kg
